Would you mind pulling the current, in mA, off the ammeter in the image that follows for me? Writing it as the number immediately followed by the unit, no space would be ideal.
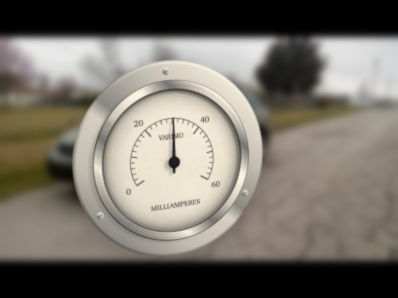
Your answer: 30mA
